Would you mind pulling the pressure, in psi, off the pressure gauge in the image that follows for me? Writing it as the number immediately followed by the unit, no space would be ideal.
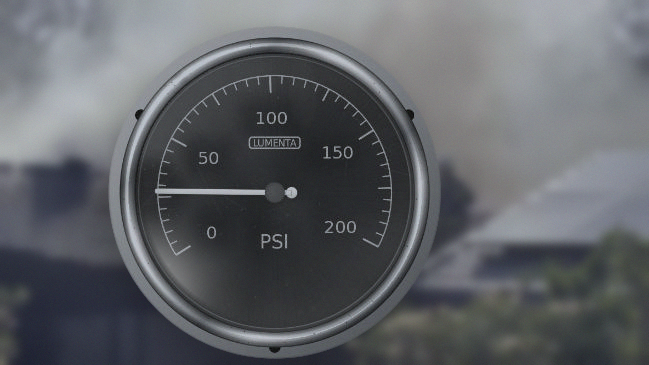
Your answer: 27.5psi
